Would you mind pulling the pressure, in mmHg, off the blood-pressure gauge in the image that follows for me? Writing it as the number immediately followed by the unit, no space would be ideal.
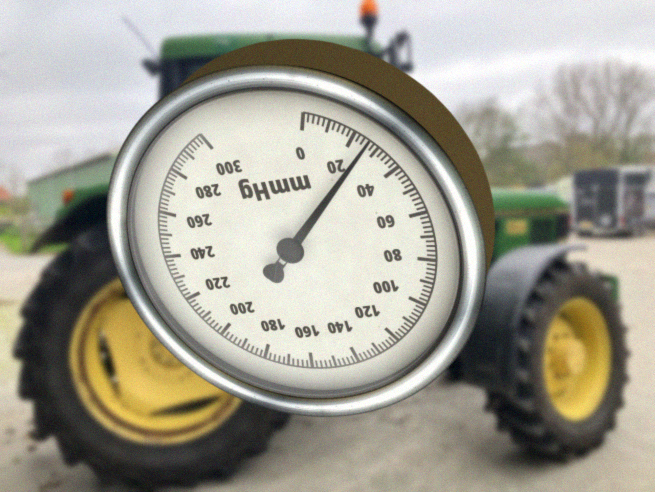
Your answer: 26mmHg
